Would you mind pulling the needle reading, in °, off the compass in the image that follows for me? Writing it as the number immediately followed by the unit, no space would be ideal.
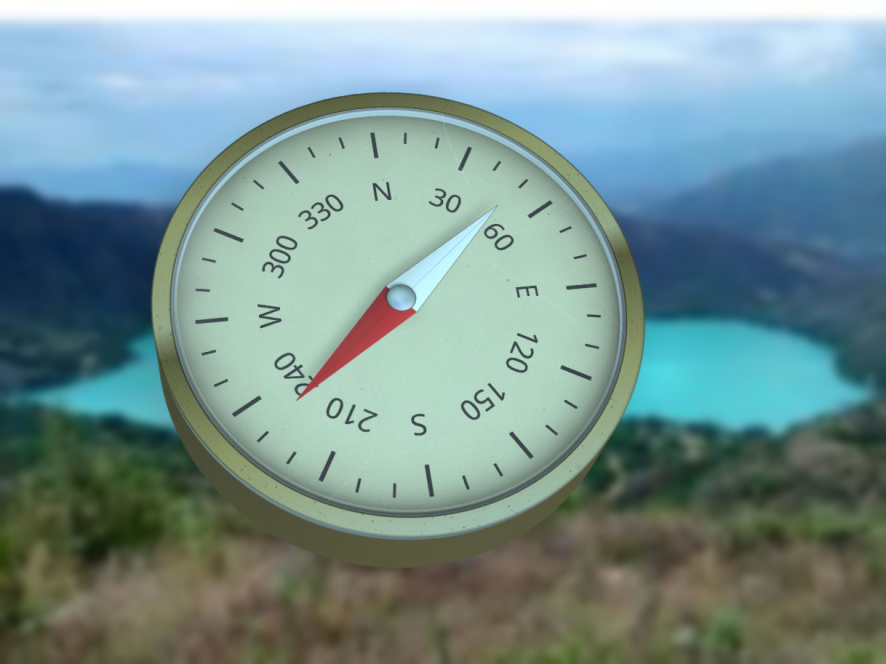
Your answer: 230°
